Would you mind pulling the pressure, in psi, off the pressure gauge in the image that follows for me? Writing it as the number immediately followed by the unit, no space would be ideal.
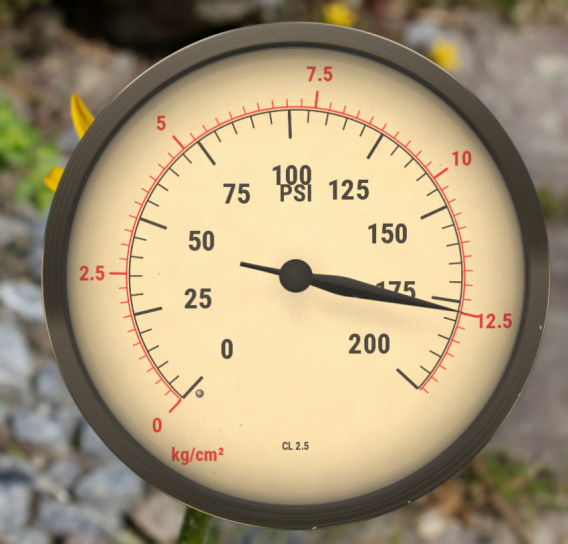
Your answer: 177.5psi
